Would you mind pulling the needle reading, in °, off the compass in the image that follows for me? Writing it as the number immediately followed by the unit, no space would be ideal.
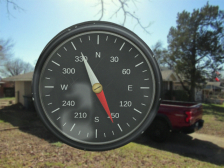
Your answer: 155°
